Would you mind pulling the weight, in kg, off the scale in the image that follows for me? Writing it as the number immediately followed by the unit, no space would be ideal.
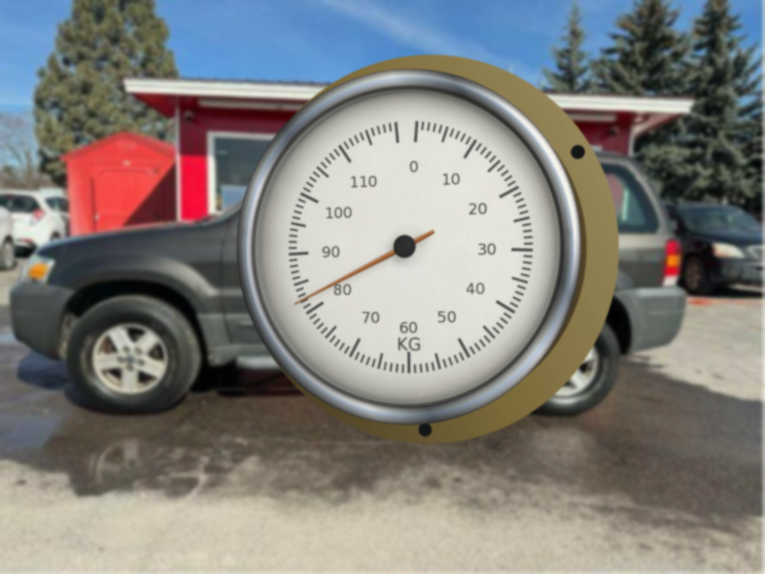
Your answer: 82kg
